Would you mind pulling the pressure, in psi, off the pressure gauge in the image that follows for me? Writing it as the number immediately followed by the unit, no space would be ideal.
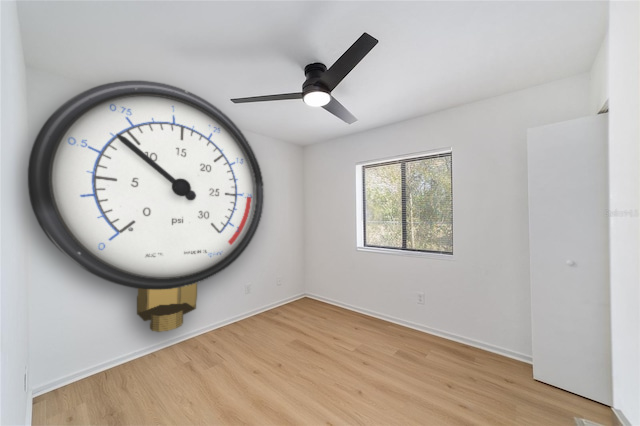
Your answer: 9psi
